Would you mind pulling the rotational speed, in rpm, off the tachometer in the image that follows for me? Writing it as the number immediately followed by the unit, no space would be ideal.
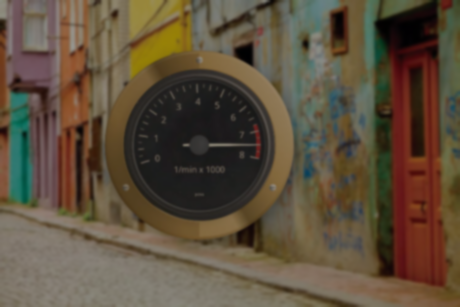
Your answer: 7500rpm
